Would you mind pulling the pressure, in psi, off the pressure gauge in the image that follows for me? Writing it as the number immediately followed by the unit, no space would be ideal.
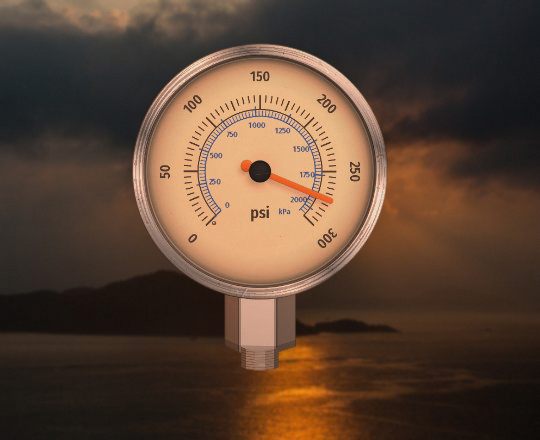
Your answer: 275psi
